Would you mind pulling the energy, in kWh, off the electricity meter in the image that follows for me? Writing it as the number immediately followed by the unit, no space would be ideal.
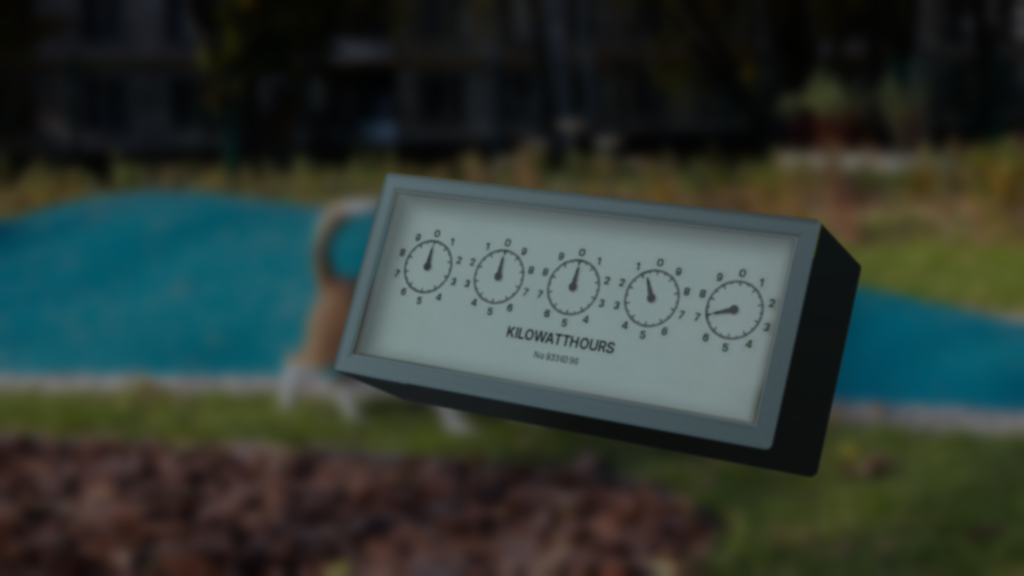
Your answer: 7kWh
